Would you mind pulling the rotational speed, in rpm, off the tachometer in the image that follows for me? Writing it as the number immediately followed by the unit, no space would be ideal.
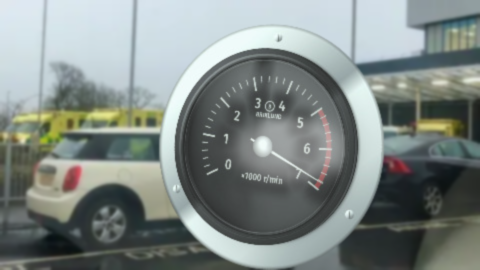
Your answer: 6800rpm
